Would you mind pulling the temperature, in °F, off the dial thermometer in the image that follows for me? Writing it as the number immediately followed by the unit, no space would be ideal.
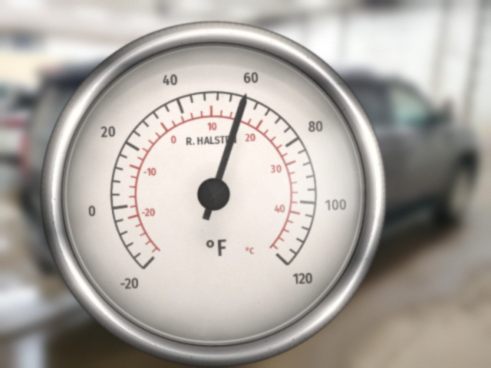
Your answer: 60°F
